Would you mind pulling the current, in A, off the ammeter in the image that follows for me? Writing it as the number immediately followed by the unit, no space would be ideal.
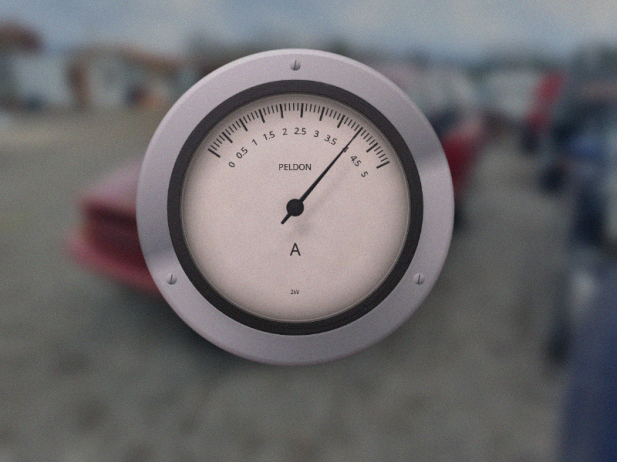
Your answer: 4A
